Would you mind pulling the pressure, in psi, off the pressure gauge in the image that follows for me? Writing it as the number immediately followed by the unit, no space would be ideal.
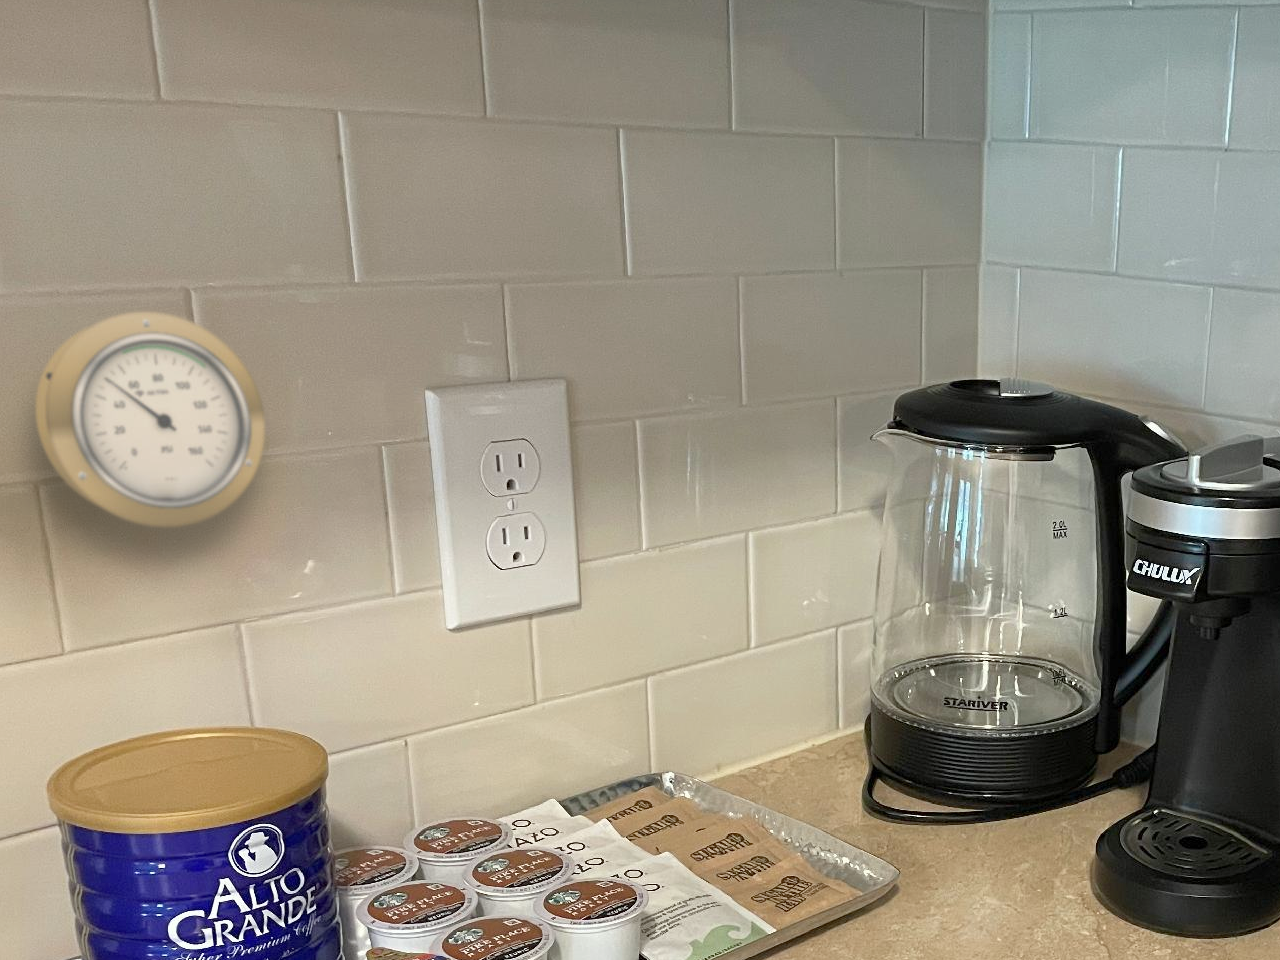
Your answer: 50psi
